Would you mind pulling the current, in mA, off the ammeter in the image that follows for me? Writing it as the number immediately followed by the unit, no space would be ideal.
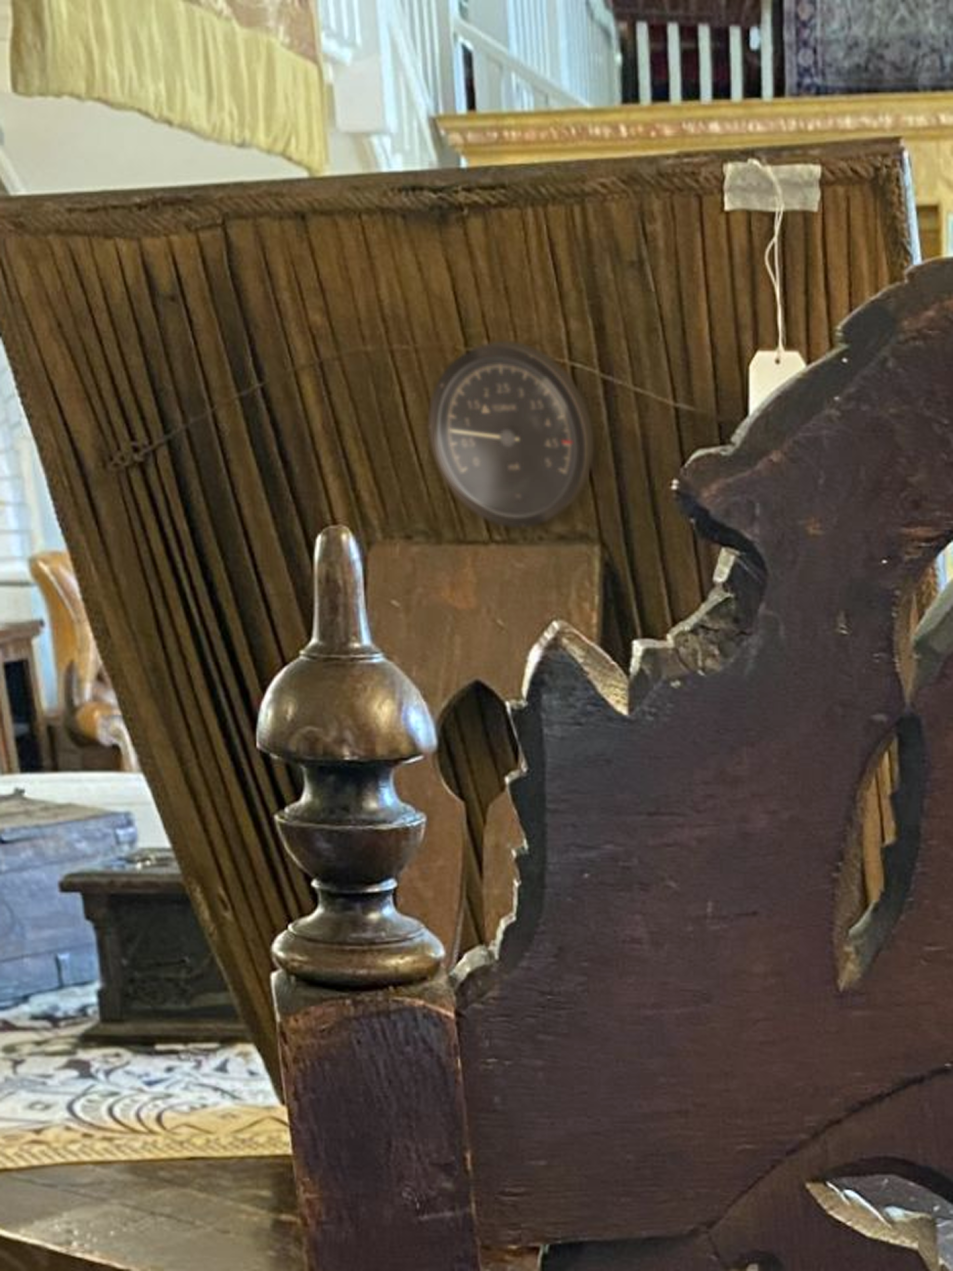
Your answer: 0.75mA
